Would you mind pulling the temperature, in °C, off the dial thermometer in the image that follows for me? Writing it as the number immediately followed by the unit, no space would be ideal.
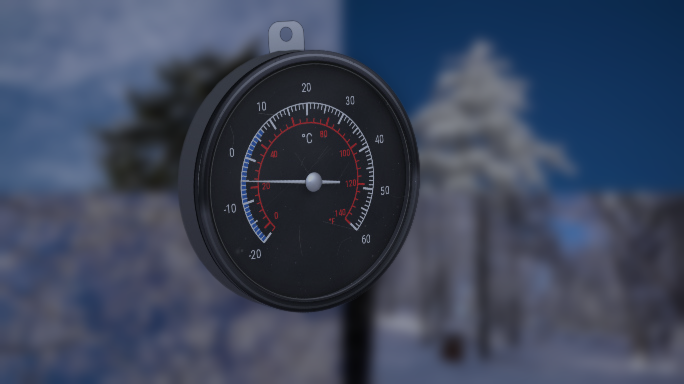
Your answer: -5°C
